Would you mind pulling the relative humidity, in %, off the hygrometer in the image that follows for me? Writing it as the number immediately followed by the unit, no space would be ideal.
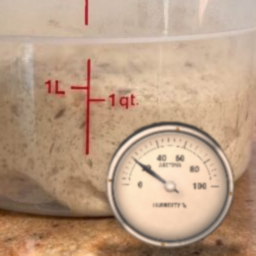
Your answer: 20%
